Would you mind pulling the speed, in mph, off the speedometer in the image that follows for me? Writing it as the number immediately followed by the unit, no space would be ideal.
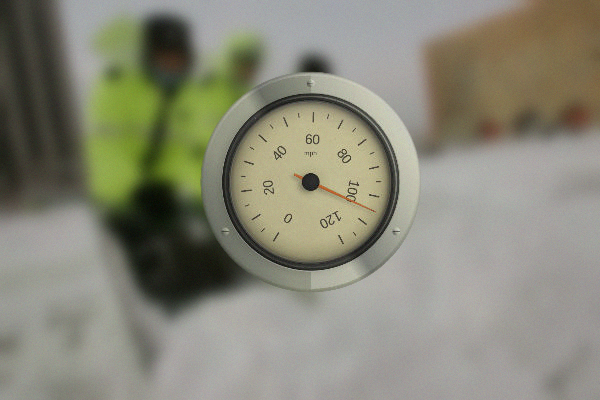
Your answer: 105mph
